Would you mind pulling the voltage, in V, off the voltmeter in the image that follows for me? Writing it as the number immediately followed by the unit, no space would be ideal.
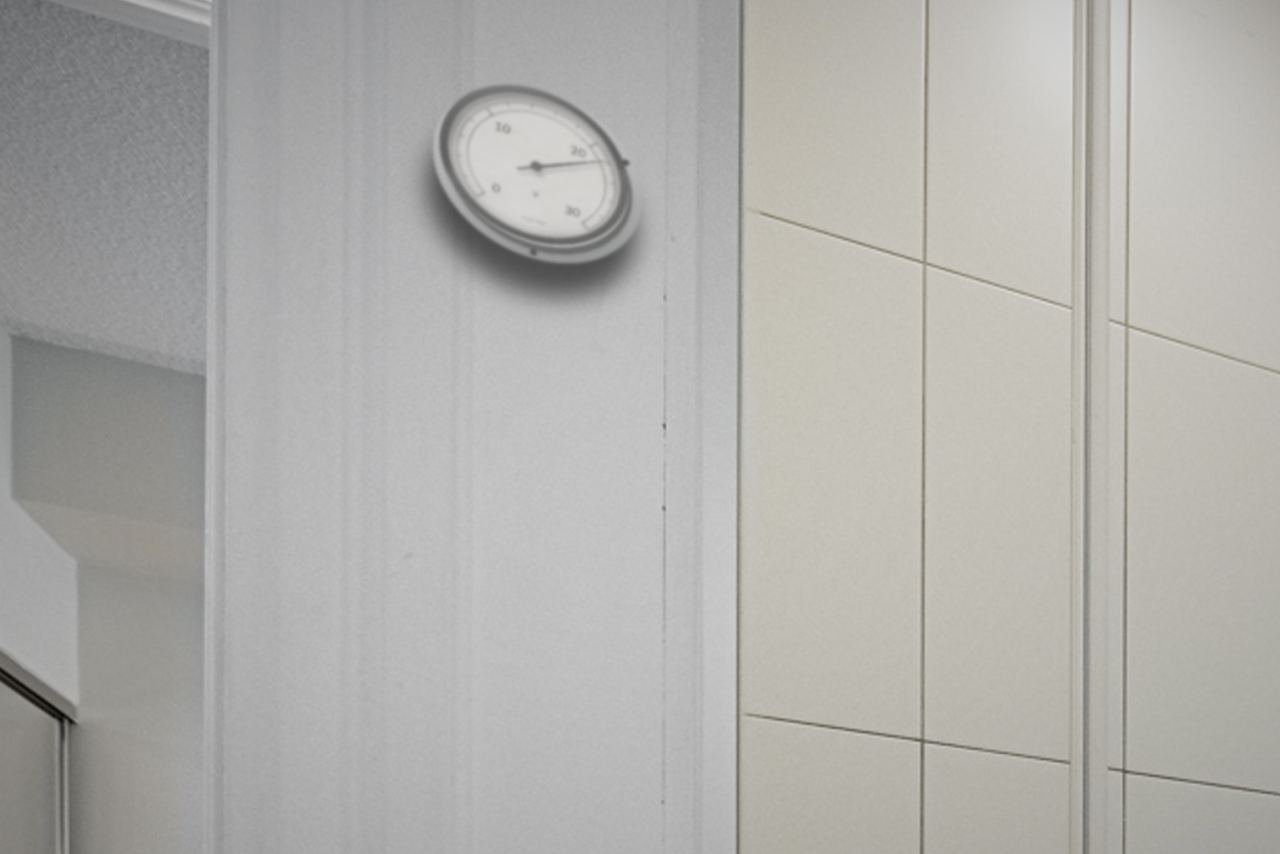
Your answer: 22V
